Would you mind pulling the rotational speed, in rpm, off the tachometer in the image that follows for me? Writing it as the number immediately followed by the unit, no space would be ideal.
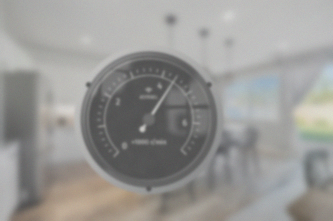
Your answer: 4400rpm
